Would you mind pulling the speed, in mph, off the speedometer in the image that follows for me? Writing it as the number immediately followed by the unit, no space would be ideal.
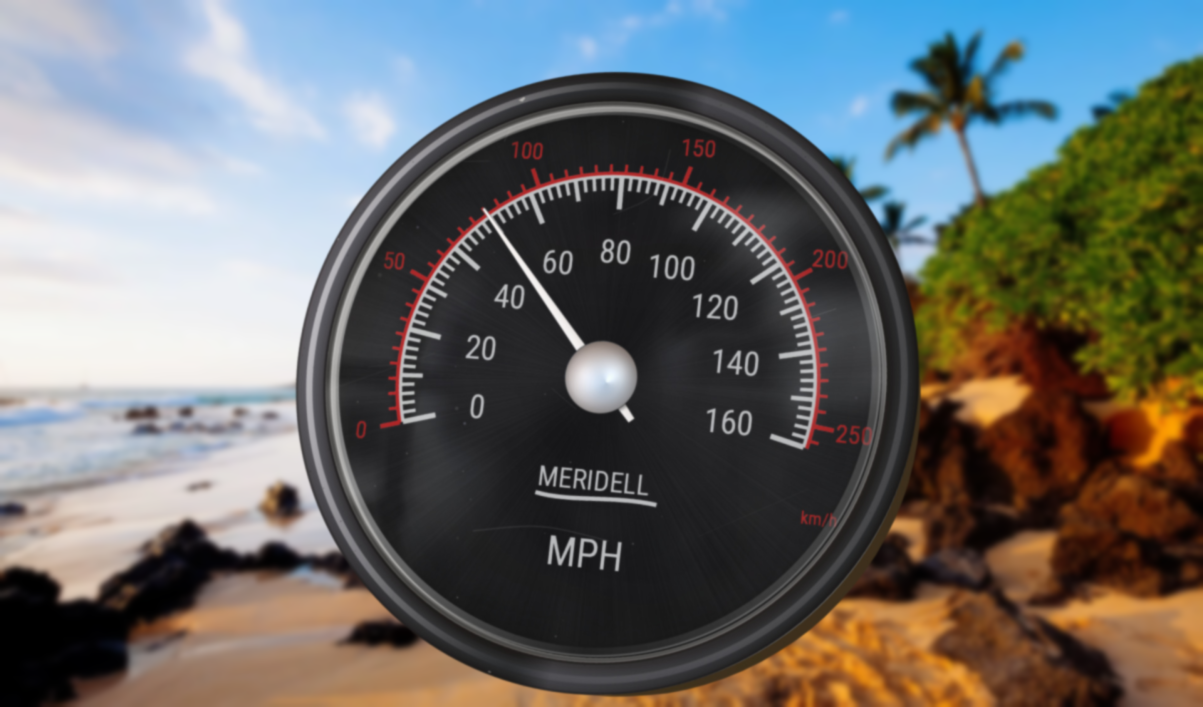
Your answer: 50mph
